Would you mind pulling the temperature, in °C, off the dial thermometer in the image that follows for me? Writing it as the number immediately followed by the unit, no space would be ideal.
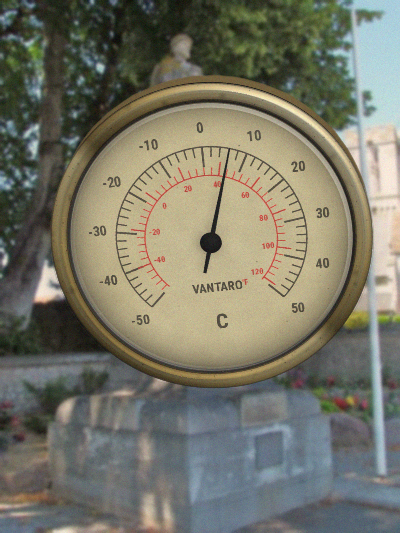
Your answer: 6°C
